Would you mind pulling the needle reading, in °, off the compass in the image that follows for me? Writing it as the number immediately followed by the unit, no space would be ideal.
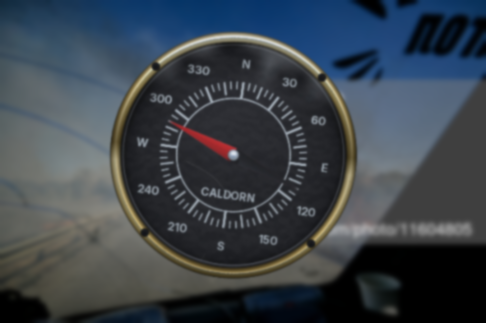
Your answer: 290°
